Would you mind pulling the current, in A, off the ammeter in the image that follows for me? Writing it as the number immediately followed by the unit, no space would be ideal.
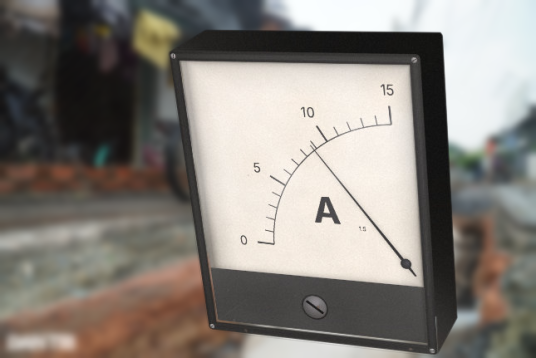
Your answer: 9A
